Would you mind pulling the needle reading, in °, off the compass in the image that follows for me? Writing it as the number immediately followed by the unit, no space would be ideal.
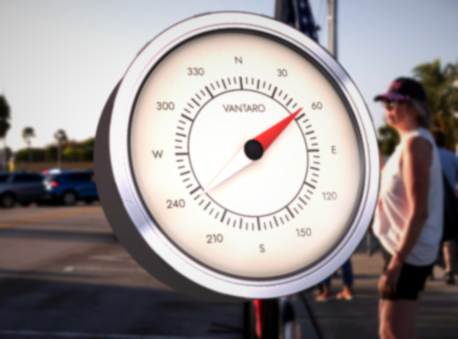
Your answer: 55°
